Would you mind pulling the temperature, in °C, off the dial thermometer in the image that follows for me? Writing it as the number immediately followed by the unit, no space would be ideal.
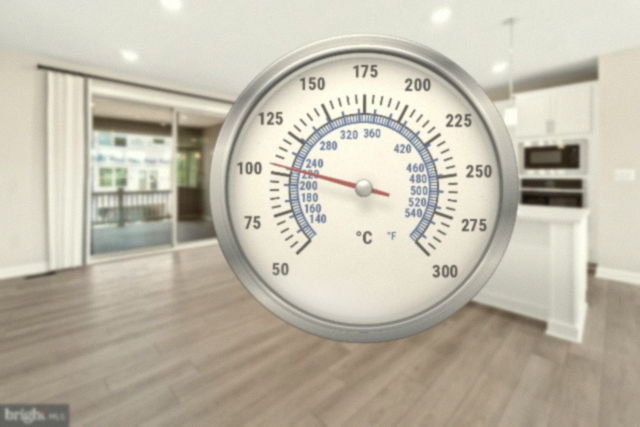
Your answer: 105°C
